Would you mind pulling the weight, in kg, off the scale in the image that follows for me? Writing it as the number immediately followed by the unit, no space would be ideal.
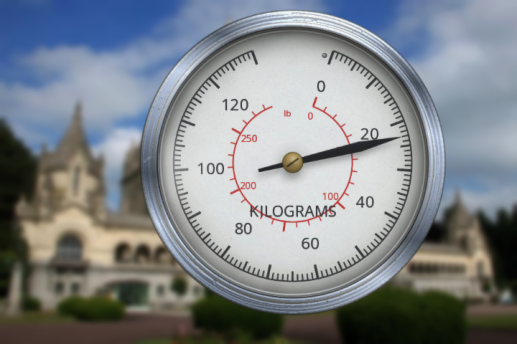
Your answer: 23kg
